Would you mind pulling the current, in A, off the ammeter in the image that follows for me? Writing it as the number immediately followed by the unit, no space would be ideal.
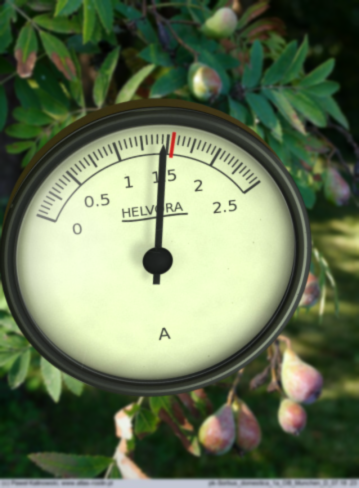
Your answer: 1.45A
